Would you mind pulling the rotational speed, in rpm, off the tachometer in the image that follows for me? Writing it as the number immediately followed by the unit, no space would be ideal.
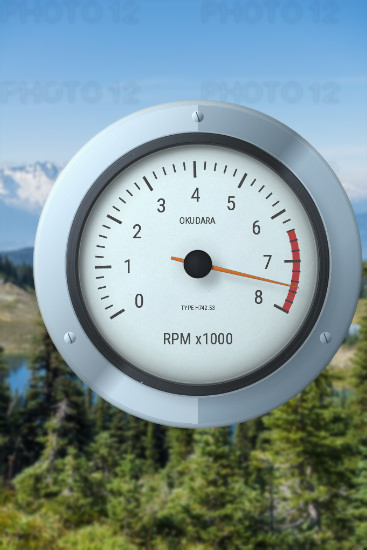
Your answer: 7500rpm
